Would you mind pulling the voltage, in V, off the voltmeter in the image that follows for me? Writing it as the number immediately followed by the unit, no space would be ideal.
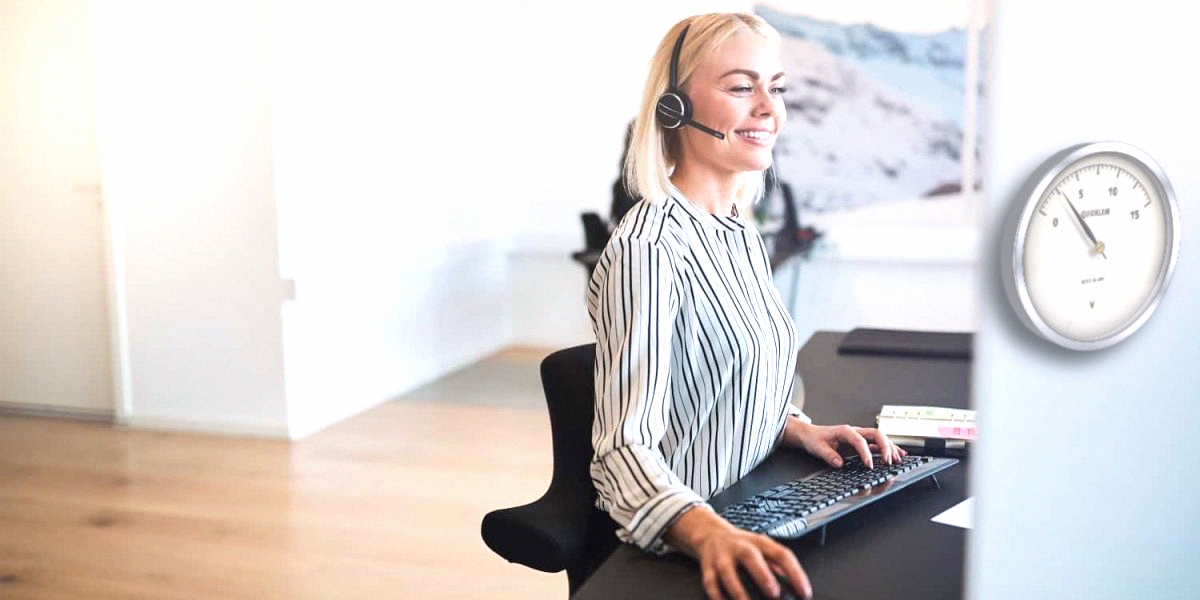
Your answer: 2.5V
